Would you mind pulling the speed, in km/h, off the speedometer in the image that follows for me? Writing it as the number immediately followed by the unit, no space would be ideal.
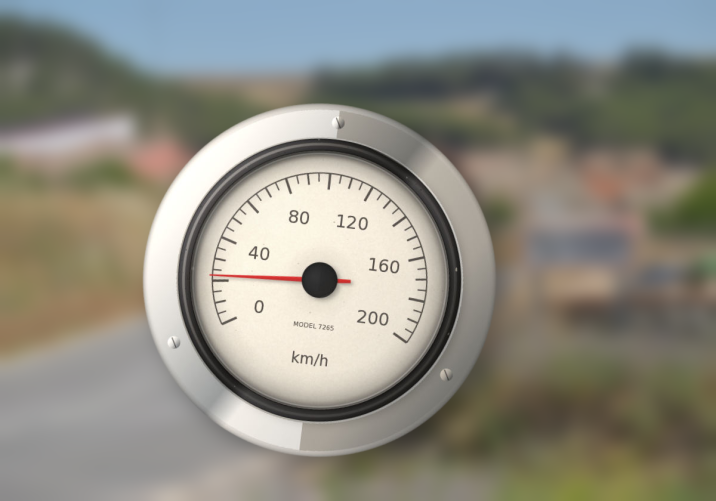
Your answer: 22.5km/h
